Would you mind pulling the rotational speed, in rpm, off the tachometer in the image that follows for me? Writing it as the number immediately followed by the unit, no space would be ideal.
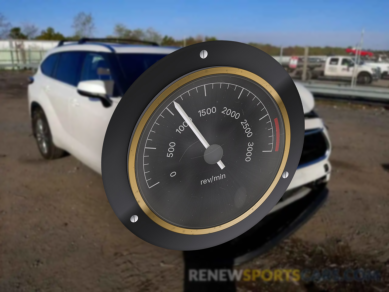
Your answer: 1100rpm
